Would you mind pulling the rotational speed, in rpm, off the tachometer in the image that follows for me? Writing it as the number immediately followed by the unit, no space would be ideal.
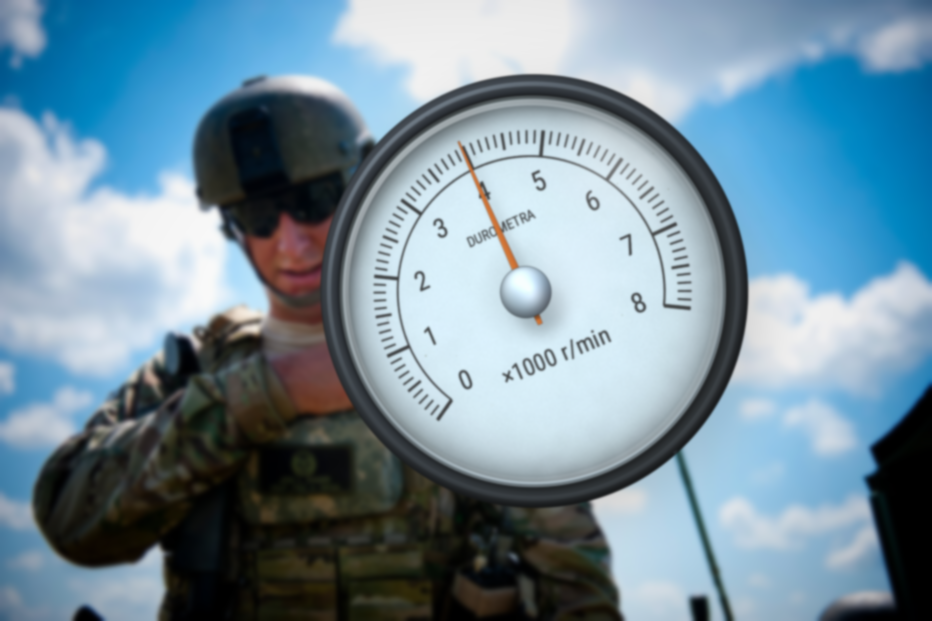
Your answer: 4000rpm
